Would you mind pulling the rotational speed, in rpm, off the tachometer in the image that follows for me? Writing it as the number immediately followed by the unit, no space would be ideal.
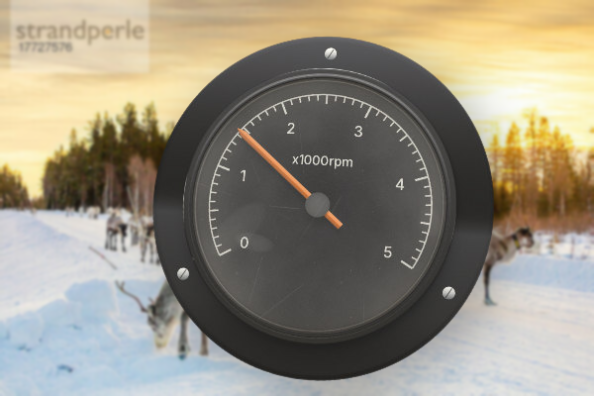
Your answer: 1450rpm
